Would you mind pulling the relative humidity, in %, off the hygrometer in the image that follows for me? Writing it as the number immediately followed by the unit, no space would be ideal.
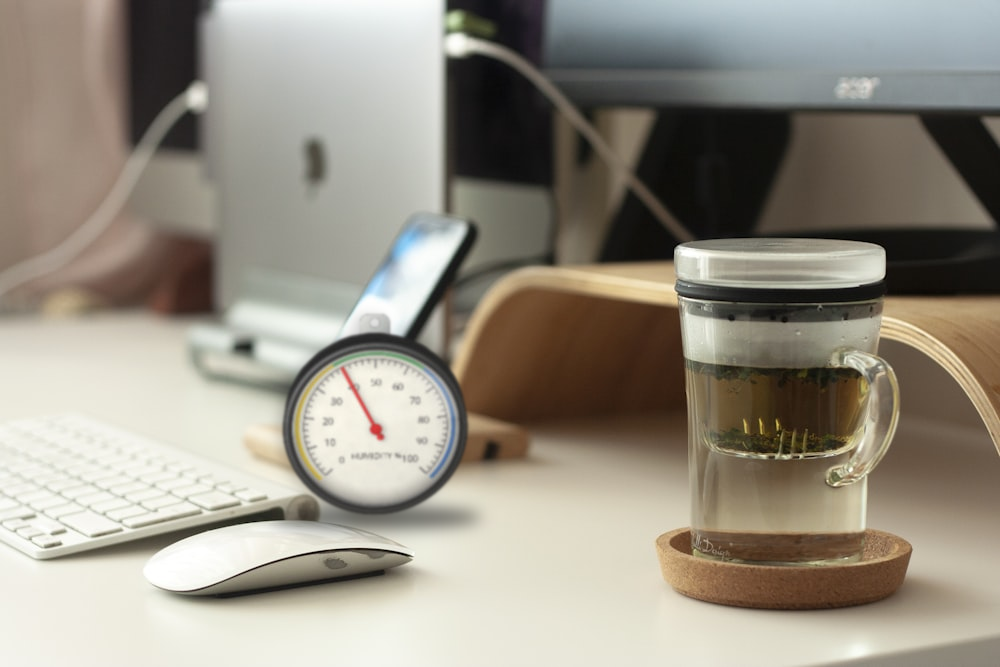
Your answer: 40%
